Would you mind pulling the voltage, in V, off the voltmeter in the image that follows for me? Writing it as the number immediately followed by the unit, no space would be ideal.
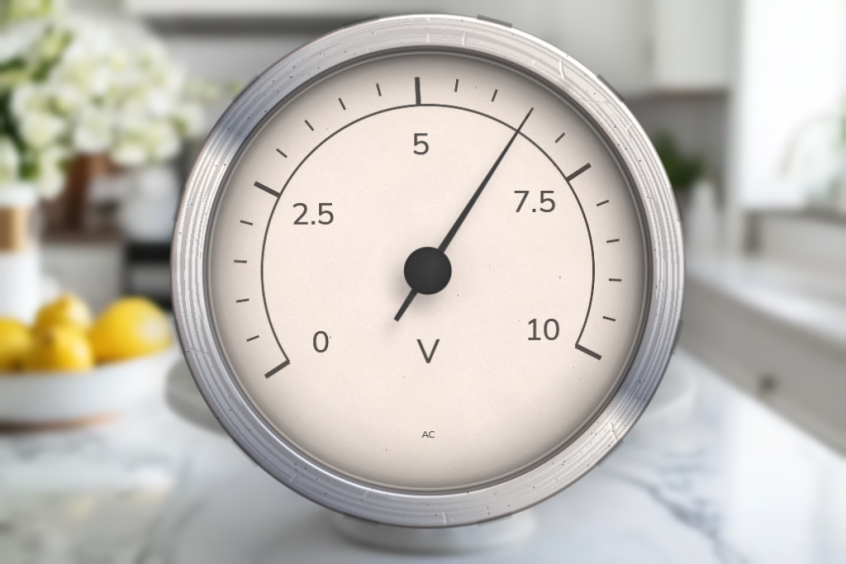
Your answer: 6.5V
